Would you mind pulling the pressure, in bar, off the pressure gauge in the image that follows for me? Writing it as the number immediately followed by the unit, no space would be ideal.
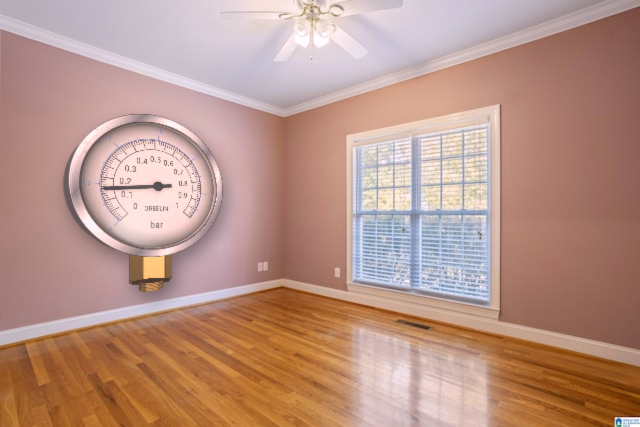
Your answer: 0.15bar
